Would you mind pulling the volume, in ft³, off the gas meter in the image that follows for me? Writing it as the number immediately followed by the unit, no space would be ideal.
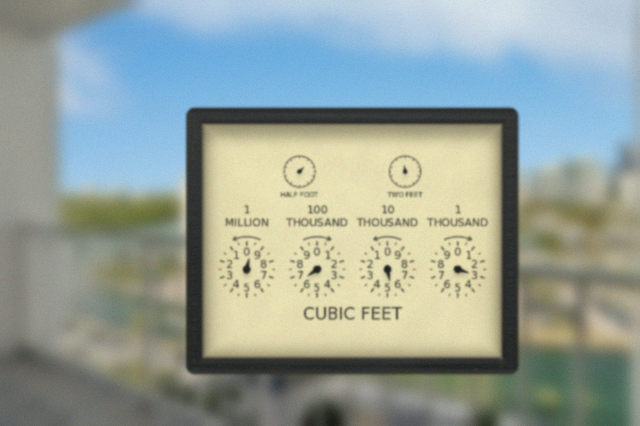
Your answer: 965300ft³
